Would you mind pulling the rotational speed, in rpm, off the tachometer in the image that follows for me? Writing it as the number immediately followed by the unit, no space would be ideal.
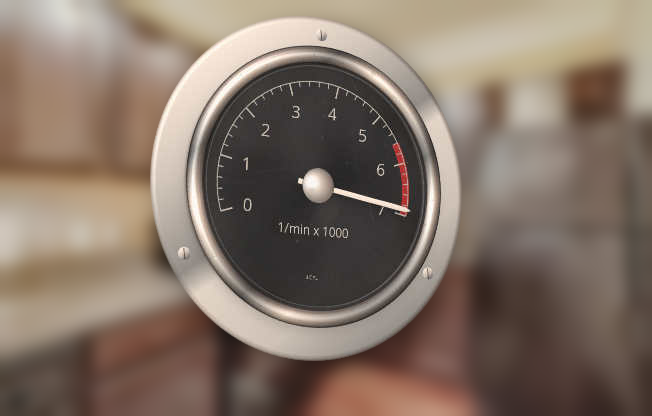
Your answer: 6900rpm
